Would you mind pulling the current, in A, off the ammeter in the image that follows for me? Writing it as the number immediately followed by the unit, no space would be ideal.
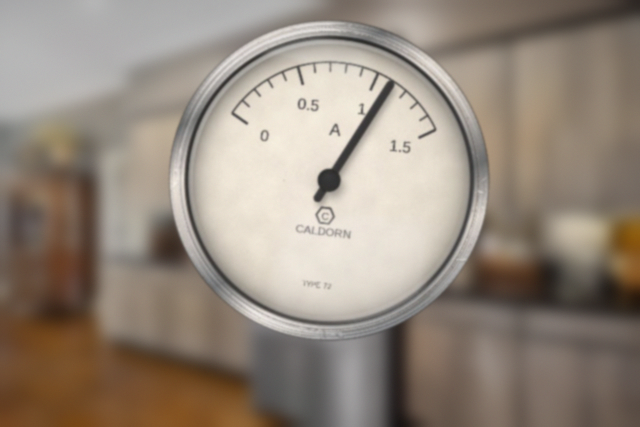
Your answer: 1.1A
